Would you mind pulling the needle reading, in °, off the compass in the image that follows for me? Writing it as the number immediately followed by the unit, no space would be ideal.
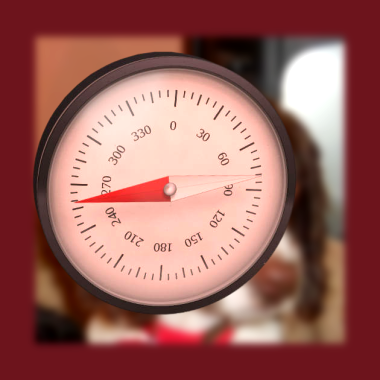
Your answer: 260°
